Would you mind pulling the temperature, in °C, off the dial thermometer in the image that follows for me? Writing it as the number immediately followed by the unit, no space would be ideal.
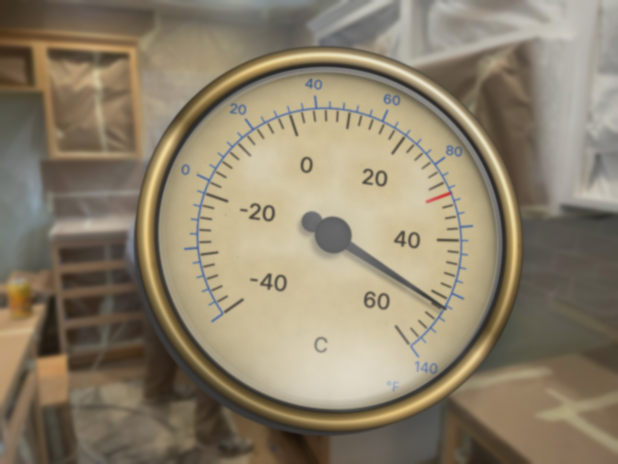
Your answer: 52°C
